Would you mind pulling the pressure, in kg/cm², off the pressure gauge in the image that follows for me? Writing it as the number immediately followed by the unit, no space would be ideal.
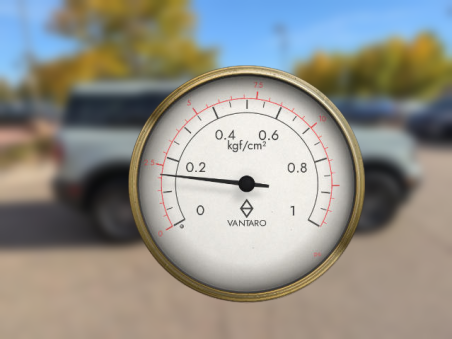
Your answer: 0.15kg/cm²
